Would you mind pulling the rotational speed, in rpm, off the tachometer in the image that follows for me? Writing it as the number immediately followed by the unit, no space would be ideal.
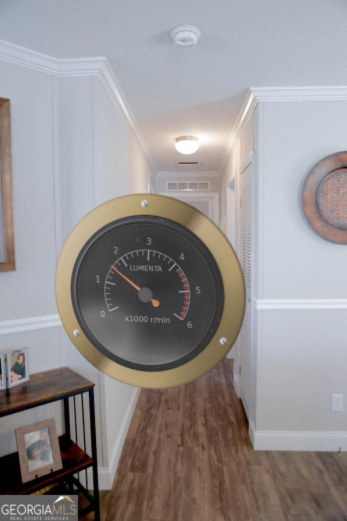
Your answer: 1600rpm
